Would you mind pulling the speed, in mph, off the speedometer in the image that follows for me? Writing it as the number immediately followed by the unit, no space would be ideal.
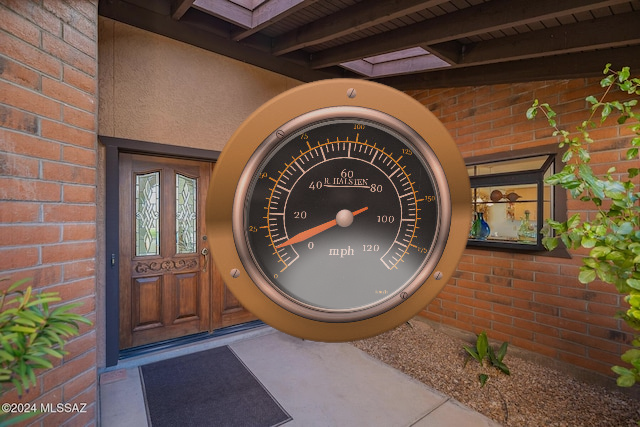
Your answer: 8mph
